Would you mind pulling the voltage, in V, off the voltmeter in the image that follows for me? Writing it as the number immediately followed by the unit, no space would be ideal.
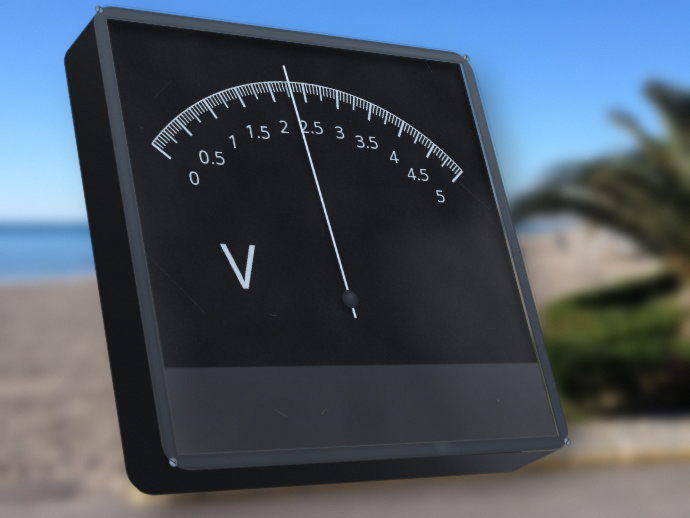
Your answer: 2.25V
